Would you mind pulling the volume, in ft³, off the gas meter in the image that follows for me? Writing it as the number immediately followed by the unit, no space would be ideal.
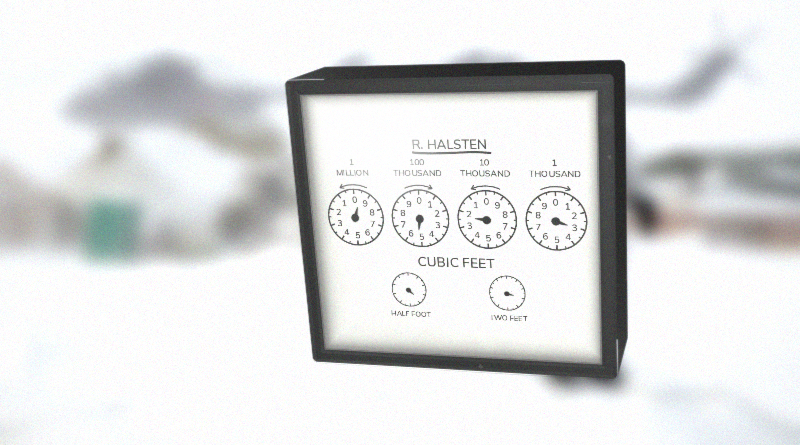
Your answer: 952300ft³
